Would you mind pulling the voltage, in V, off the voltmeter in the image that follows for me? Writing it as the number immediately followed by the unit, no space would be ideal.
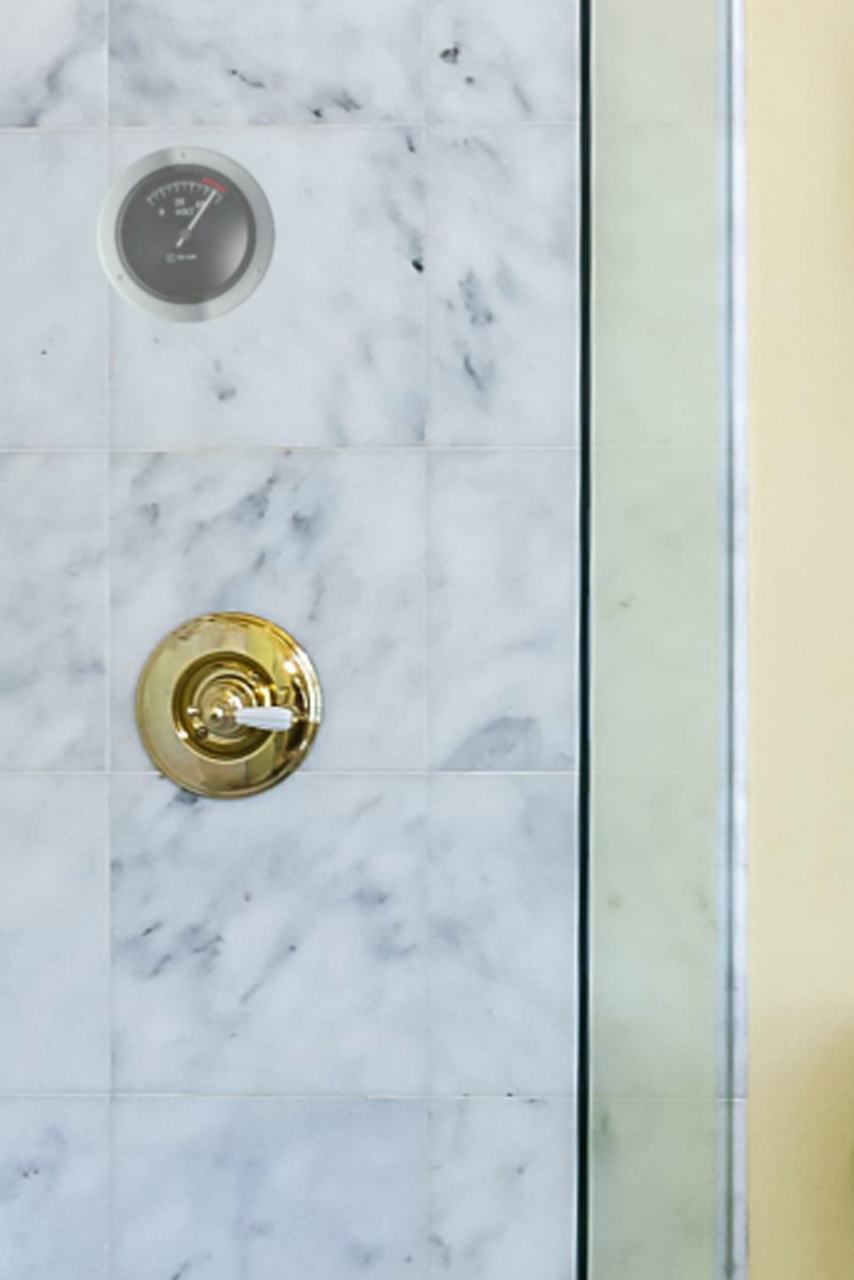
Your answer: 45V
